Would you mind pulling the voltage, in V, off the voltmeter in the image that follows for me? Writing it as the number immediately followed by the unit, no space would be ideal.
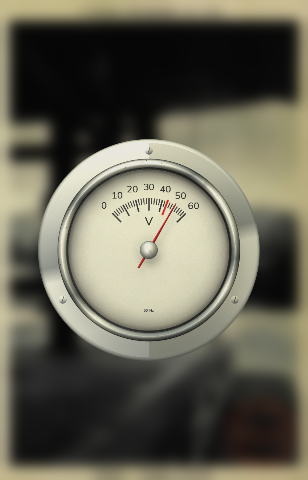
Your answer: 50V
